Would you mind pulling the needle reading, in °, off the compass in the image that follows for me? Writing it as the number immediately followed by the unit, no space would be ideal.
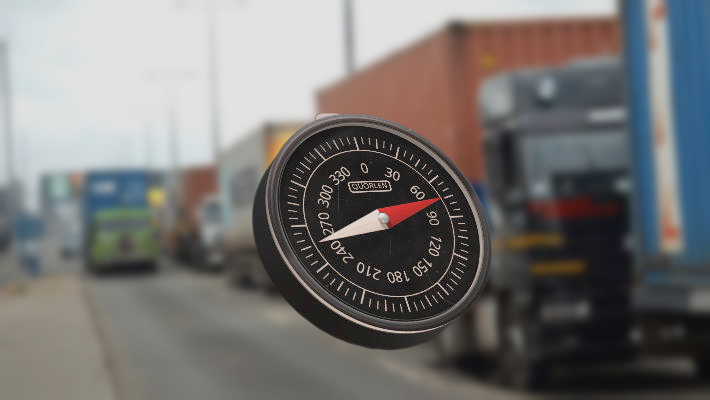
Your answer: 75°
